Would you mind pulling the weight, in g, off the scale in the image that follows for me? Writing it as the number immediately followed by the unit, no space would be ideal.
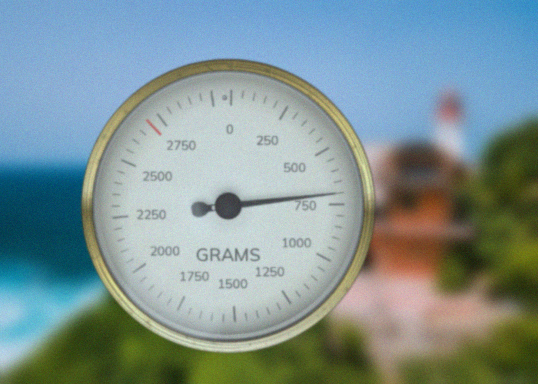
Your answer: 700g
